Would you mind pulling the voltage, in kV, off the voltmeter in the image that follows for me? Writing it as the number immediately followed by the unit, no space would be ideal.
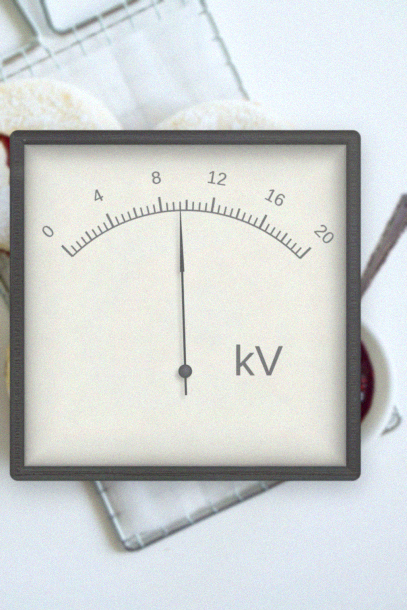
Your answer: 9.5kV
